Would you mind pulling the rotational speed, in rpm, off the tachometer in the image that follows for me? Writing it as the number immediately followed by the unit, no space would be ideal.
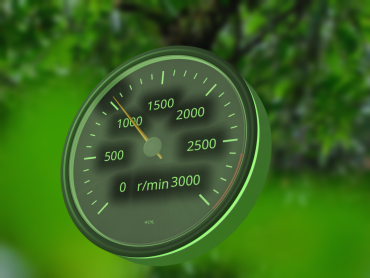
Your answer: 1050rpm
